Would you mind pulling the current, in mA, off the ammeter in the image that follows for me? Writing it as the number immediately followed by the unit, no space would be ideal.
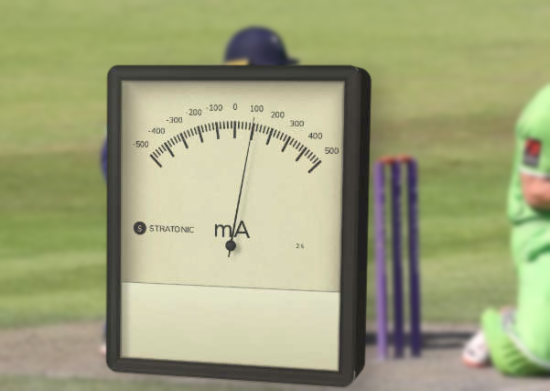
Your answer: 100mA
